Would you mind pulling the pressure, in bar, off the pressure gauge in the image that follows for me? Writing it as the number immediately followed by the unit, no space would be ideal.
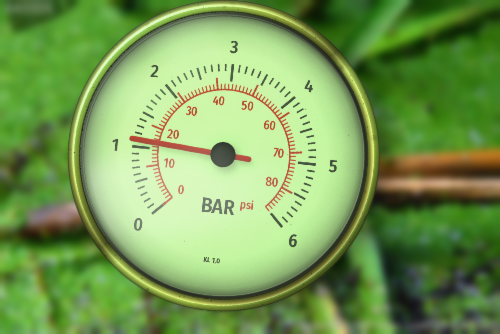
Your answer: 1.1bar
